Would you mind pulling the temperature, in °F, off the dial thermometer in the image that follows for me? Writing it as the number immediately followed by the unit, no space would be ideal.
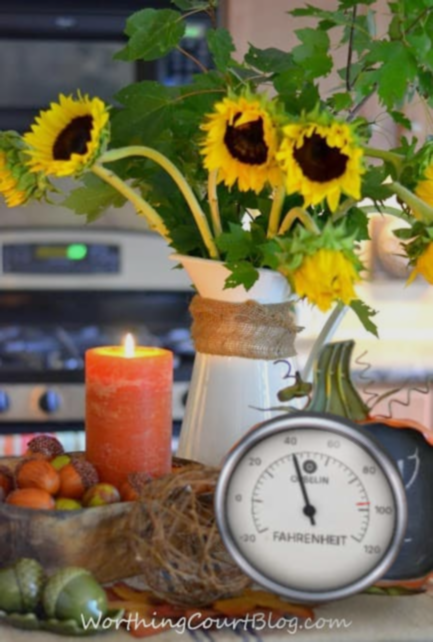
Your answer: 40°F
